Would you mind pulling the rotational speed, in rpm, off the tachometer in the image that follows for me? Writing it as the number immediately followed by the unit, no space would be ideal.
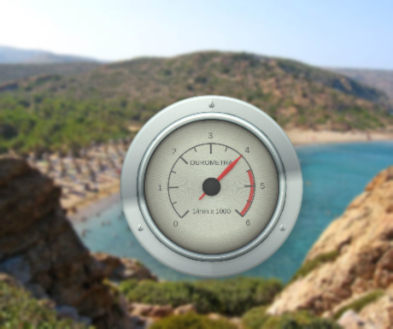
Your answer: 4000rpm
